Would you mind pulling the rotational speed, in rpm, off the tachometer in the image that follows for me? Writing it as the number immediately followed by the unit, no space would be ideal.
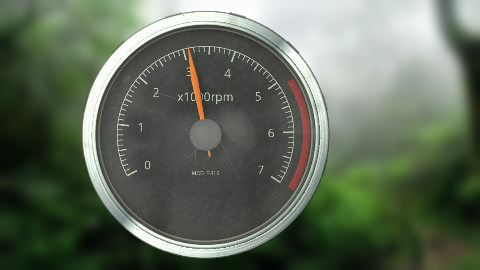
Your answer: 3100rpm
